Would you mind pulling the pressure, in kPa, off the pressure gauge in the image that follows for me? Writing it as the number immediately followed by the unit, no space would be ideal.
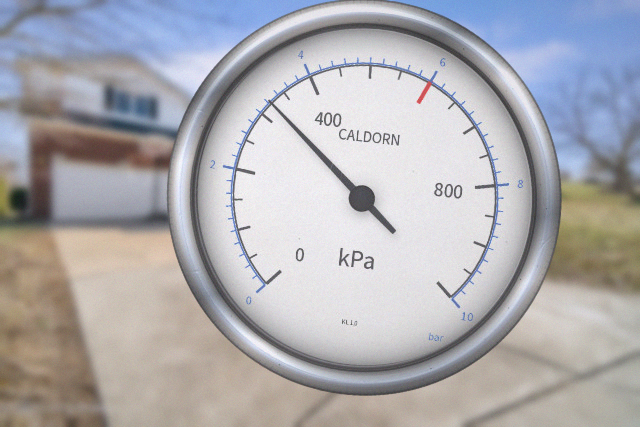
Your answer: 325kPa
